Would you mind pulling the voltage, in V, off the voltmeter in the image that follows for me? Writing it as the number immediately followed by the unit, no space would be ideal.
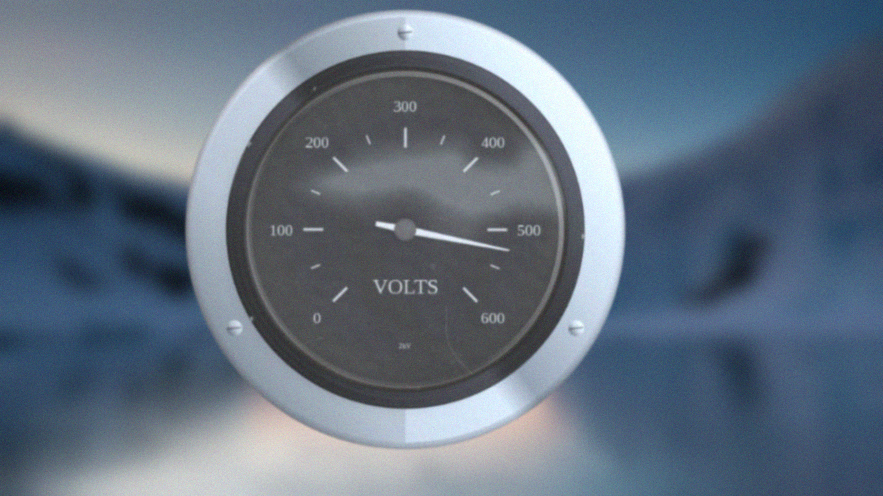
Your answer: 525V
